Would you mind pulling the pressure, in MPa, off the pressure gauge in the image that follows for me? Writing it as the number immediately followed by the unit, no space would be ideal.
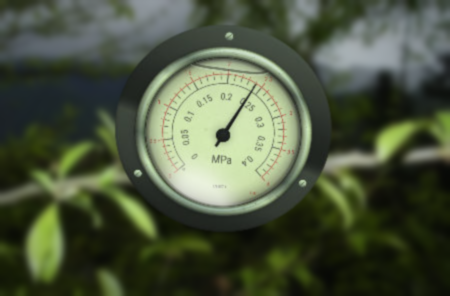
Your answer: 0.24MPa
